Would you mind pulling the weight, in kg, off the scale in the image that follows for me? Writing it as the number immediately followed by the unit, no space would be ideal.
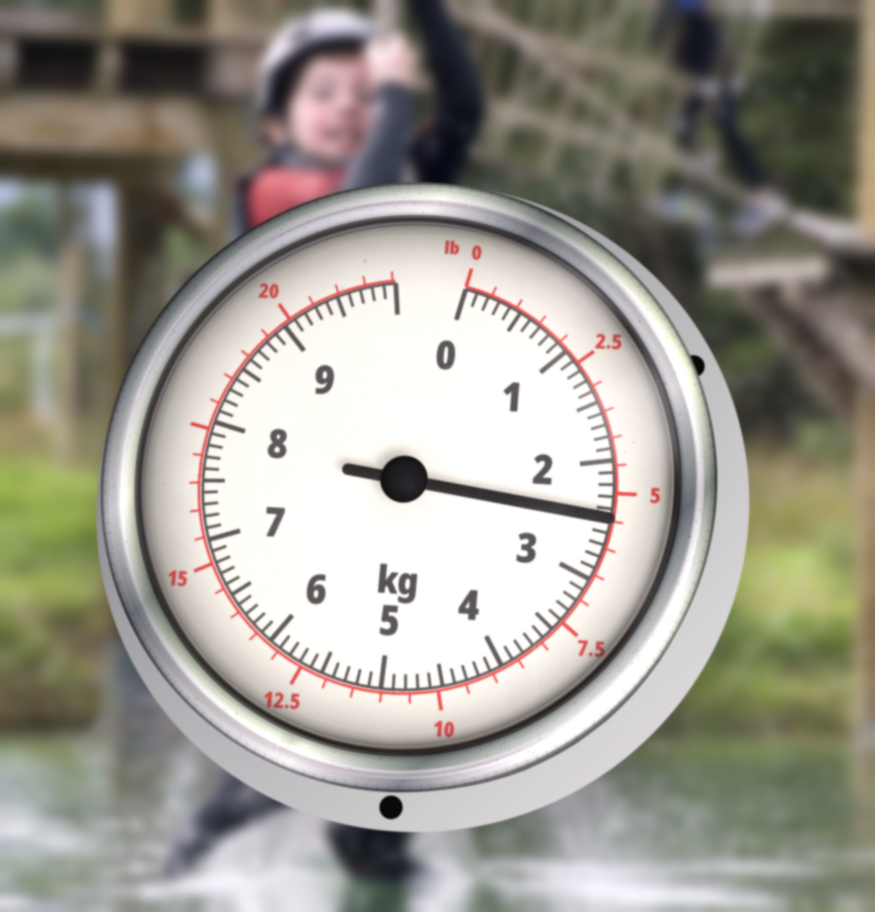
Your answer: 2.5kg
